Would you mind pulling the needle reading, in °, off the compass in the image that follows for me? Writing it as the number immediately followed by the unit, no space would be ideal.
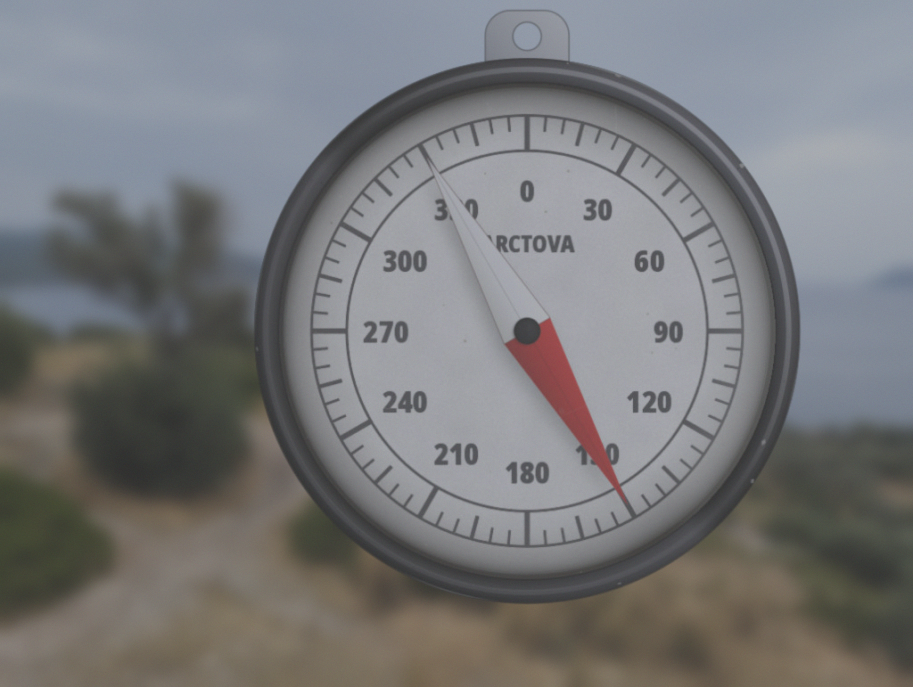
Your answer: 150°
